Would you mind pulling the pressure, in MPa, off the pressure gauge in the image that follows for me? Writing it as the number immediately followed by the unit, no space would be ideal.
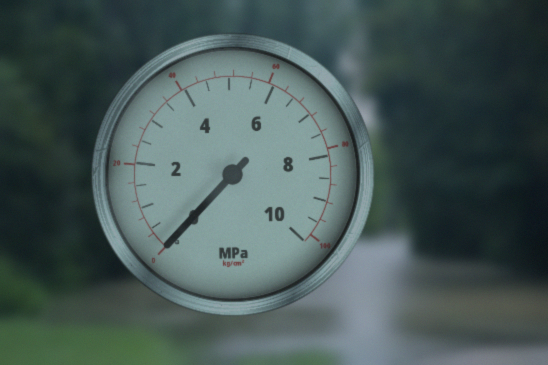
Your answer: 0MPa
